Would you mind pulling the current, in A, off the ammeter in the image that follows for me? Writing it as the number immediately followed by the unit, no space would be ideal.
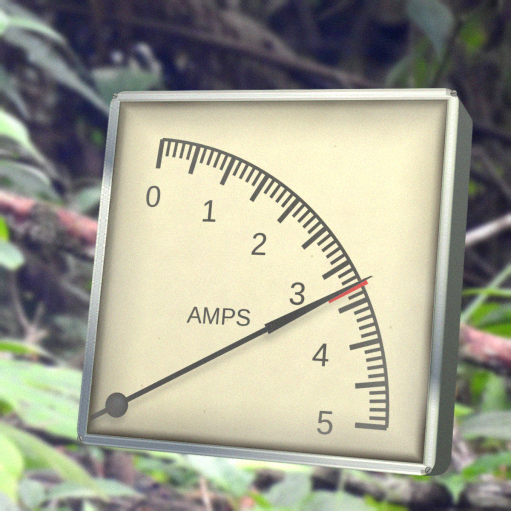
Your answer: 3.3A
